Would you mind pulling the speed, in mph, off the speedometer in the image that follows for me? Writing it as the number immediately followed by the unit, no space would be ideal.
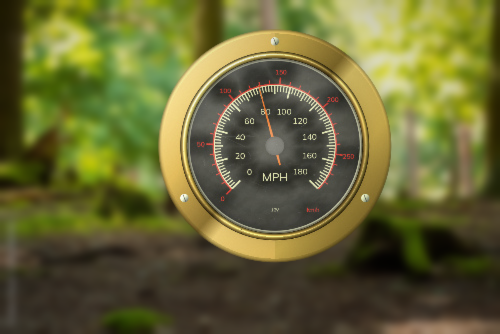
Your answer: 80mph
